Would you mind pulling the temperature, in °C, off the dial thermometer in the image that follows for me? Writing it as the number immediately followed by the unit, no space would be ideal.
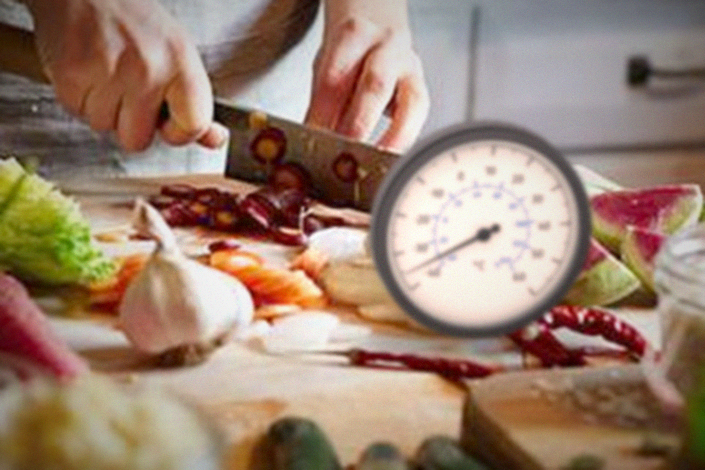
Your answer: -35°C
